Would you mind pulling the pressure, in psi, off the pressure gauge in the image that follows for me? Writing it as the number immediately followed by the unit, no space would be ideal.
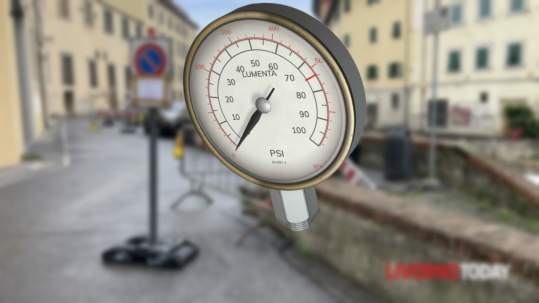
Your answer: 0psi
